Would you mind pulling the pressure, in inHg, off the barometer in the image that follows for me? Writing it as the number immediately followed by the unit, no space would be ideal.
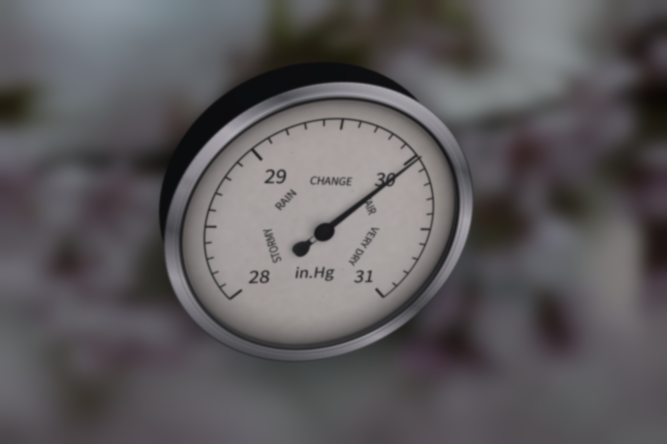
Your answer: 30inHg
